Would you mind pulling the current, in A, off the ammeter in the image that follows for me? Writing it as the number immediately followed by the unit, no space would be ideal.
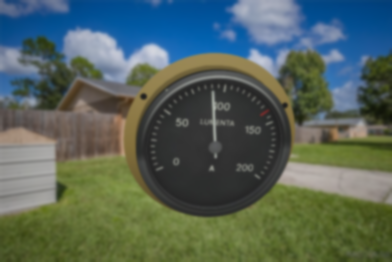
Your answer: 90A
